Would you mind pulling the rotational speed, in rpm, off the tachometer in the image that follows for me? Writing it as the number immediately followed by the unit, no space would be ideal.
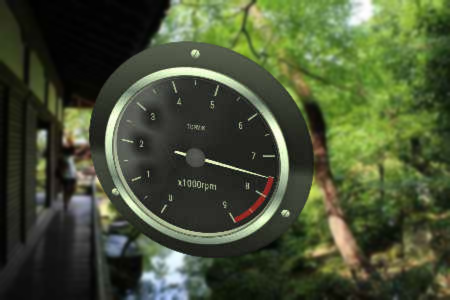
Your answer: 7500rpm
